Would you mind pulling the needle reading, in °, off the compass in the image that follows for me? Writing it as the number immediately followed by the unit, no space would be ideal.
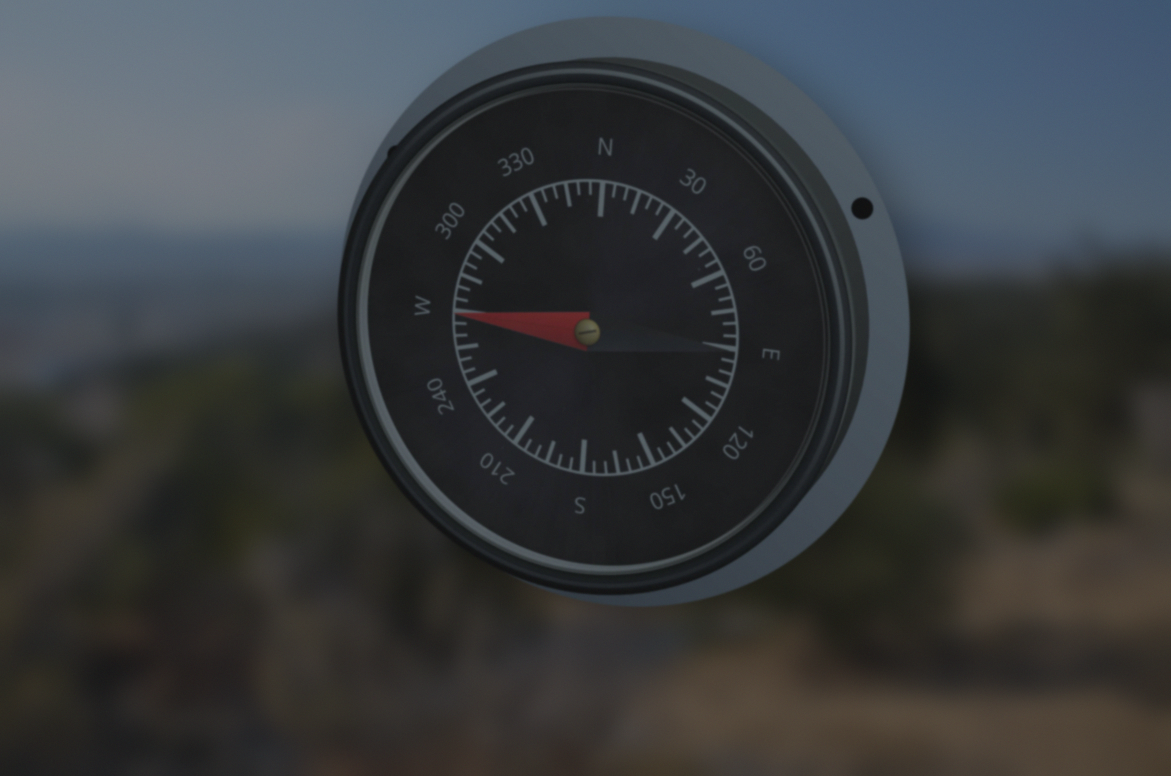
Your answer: 270°
